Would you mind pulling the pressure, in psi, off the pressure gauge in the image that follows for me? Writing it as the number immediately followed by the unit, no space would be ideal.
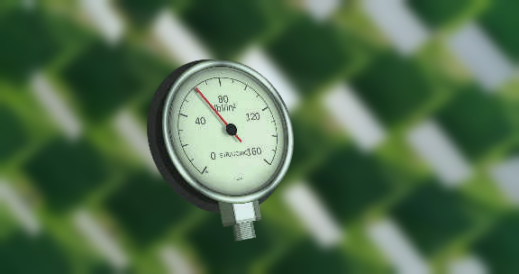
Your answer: 60psi
